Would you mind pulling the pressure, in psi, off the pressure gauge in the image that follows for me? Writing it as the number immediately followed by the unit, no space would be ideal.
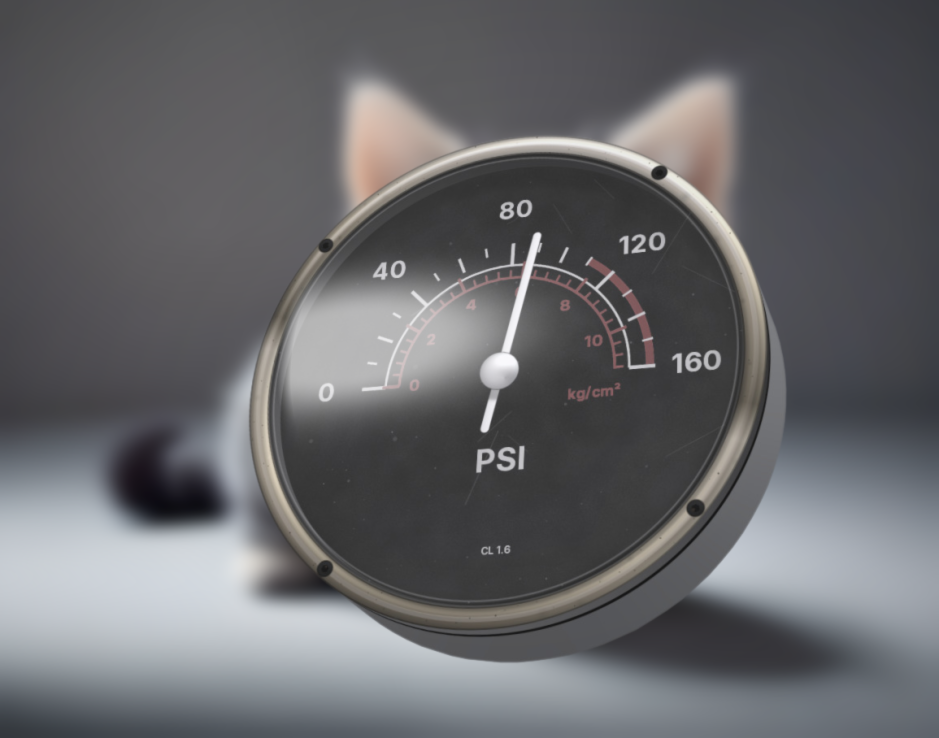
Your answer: 90psi
